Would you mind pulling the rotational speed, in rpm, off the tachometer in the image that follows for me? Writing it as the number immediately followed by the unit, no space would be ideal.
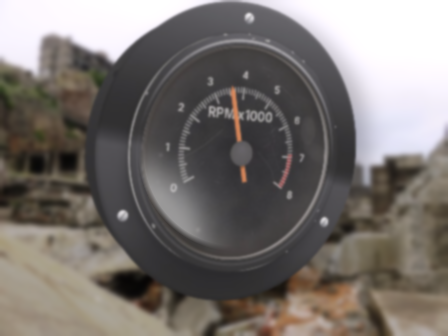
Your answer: 3500rpm
